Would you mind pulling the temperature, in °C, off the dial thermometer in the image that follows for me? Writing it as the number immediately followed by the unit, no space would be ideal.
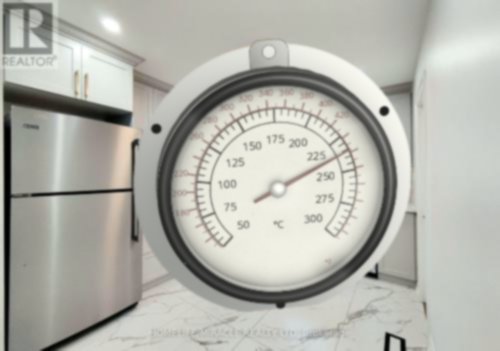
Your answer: 235°C
